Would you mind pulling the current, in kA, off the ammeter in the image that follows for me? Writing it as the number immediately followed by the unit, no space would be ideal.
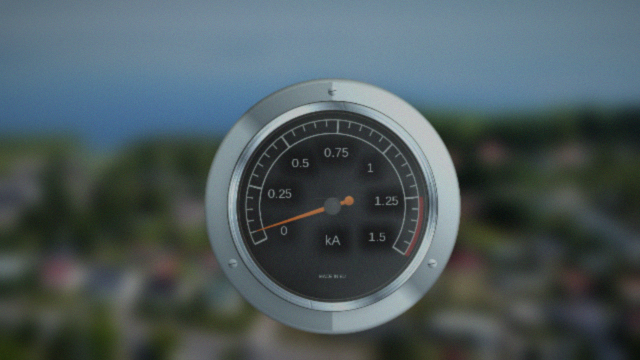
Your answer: 0.05kA
